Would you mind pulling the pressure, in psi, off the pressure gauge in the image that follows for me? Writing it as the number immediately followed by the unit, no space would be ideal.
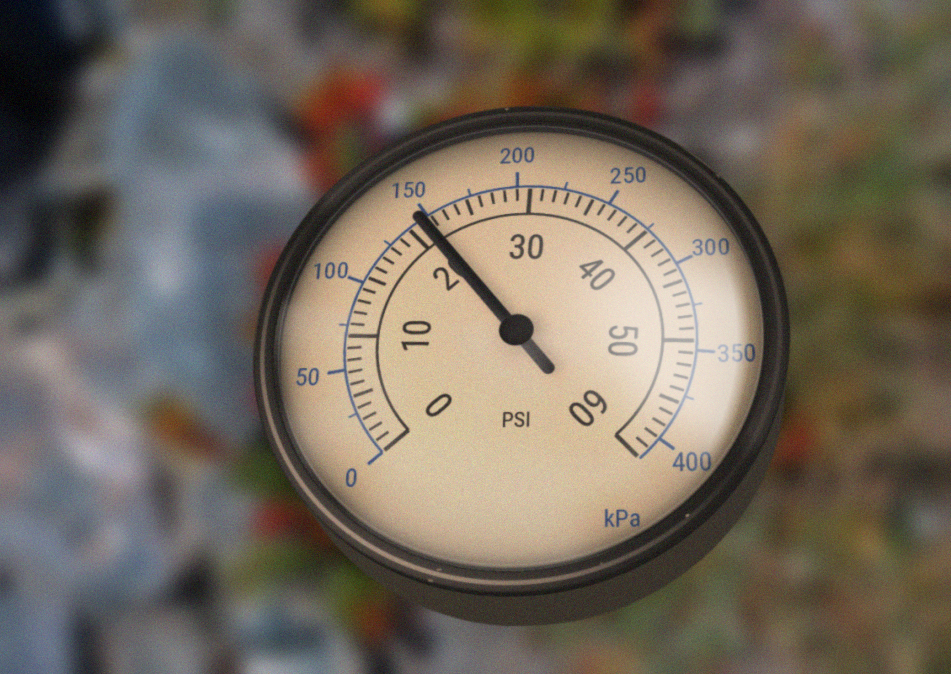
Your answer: 21psi
